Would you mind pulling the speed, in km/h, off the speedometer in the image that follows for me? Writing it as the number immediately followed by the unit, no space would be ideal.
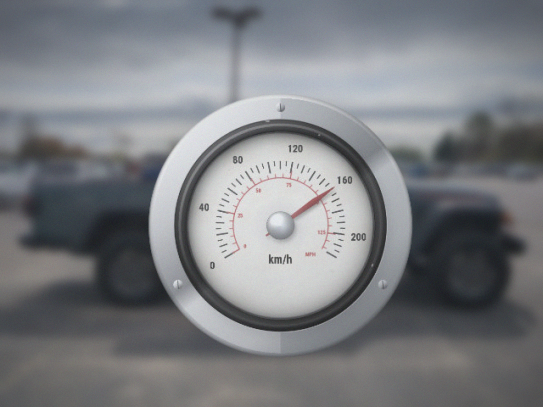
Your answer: 160km/h
